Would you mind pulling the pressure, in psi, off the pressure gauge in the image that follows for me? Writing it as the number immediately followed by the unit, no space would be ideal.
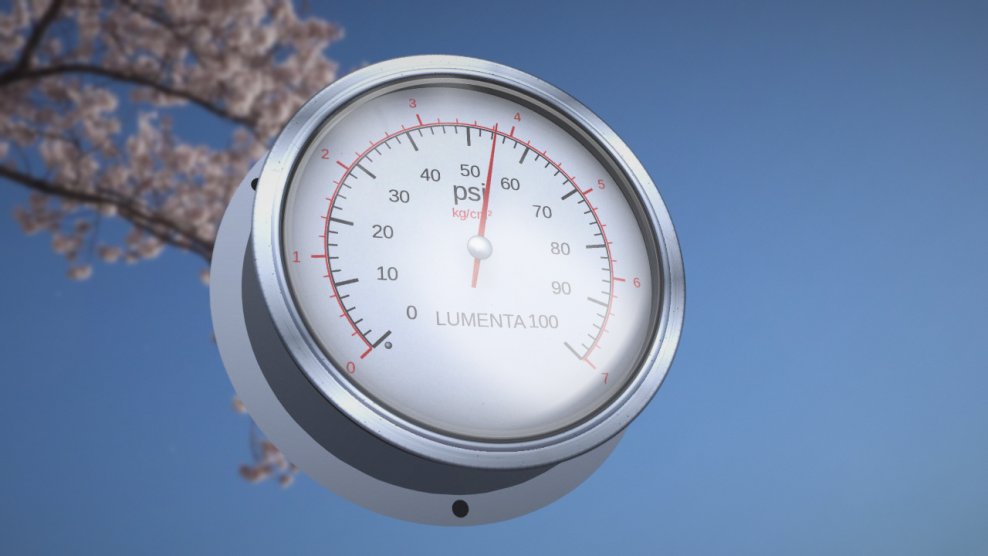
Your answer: 54psi
